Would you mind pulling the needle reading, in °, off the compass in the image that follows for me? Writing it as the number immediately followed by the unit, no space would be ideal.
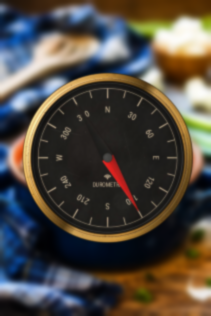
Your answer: 150°
